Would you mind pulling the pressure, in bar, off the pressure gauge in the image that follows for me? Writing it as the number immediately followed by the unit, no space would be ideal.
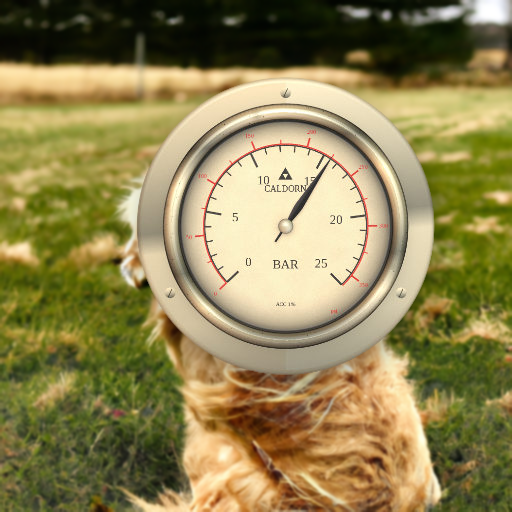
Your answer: 15.5bar
